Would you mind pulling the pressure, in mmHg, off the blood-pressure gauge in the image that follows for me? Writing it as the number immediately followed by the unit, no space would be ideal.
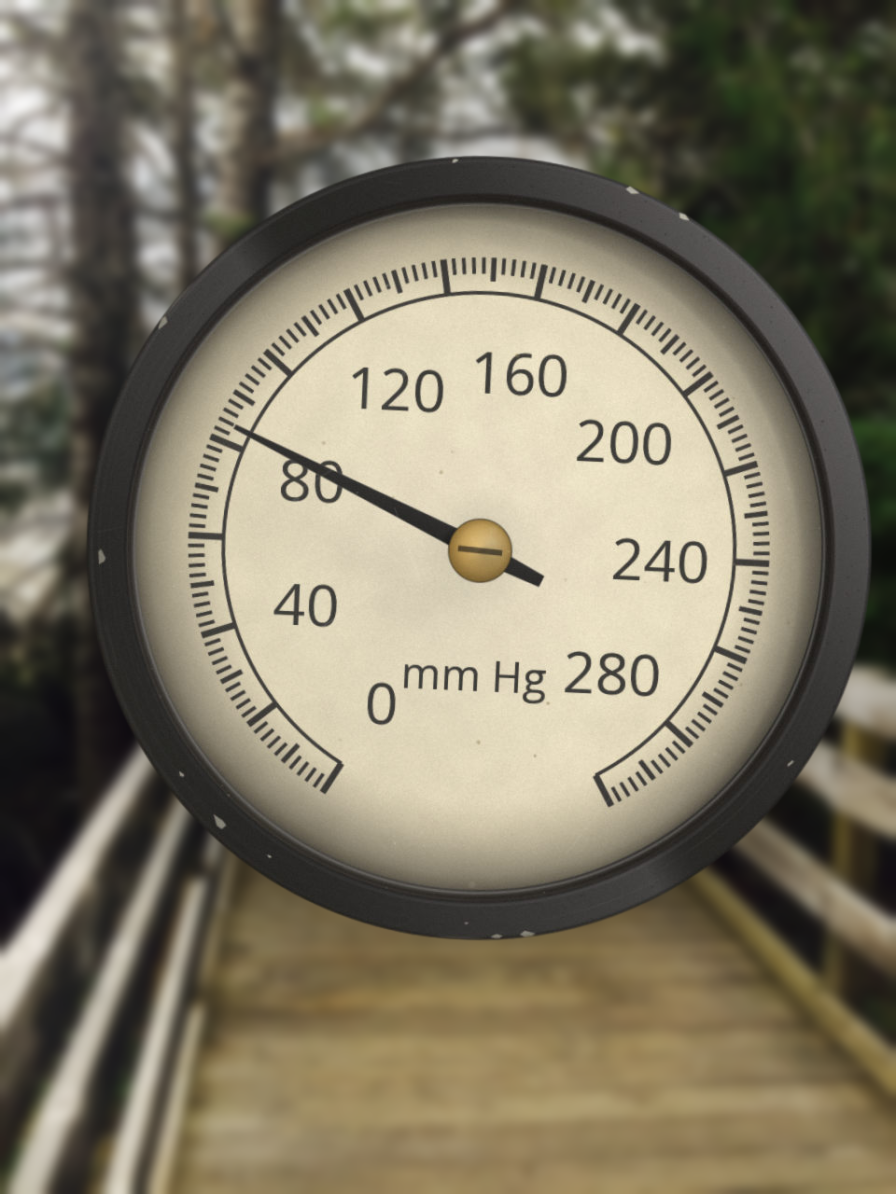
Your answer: 84mmHg
